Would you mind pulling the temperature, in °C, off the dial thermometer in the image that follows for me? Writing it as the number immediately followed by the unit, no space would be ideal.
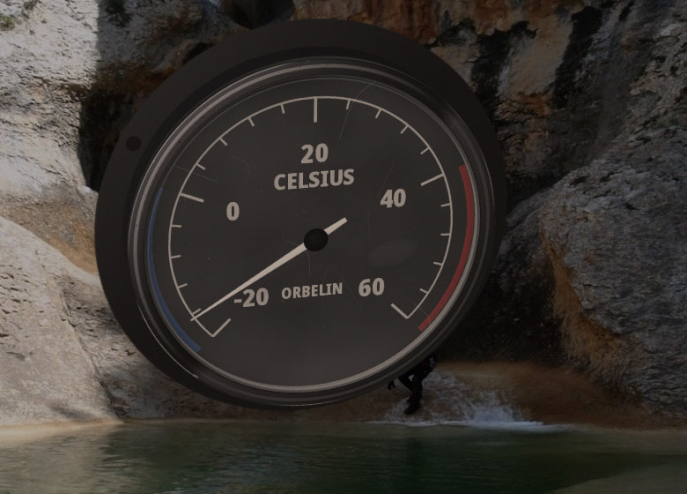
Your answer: -16°C
